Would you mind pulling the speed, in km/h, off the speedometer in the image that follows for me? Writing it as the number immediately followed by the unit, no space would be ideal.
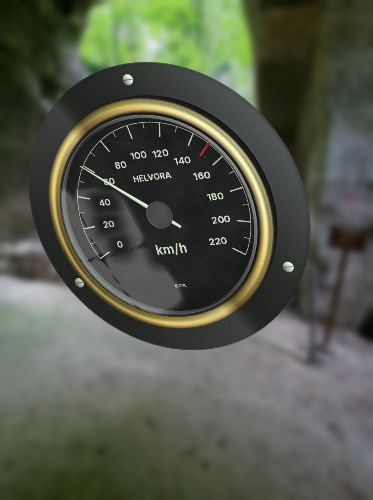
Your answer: 60km/h
